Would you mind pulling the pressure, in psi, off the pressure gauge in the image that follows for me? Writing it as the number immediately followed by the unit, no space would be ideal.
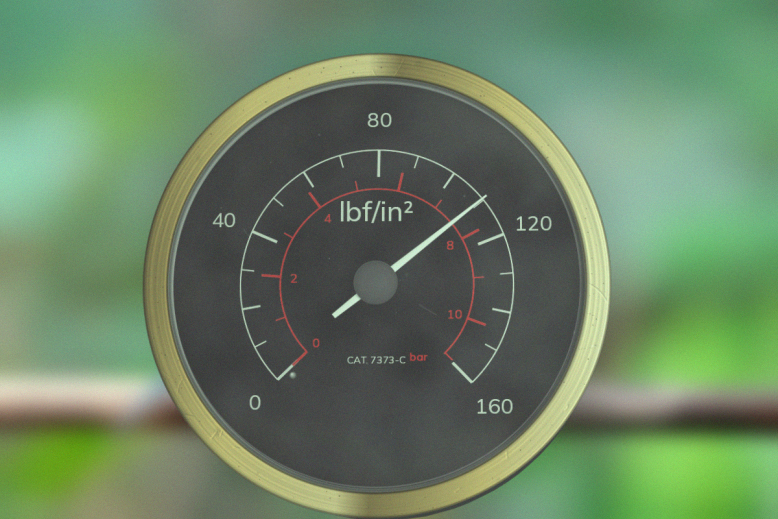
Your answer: 110psi
